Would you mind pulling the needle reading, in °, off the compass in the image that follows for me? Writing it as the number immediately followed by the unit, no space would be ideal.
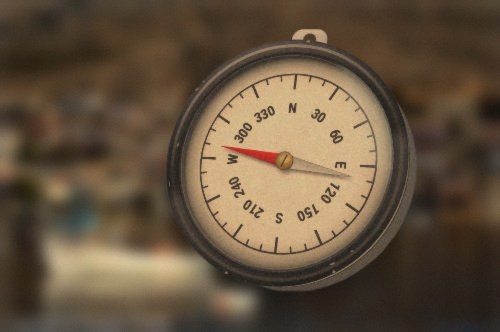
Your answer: 280°
